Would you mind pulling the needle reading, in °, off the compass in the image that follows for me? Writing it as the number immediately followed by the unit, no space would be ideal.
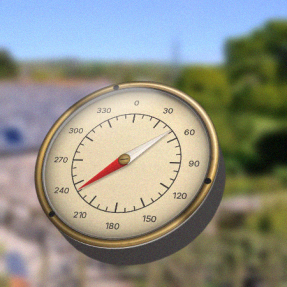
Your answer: 230°
